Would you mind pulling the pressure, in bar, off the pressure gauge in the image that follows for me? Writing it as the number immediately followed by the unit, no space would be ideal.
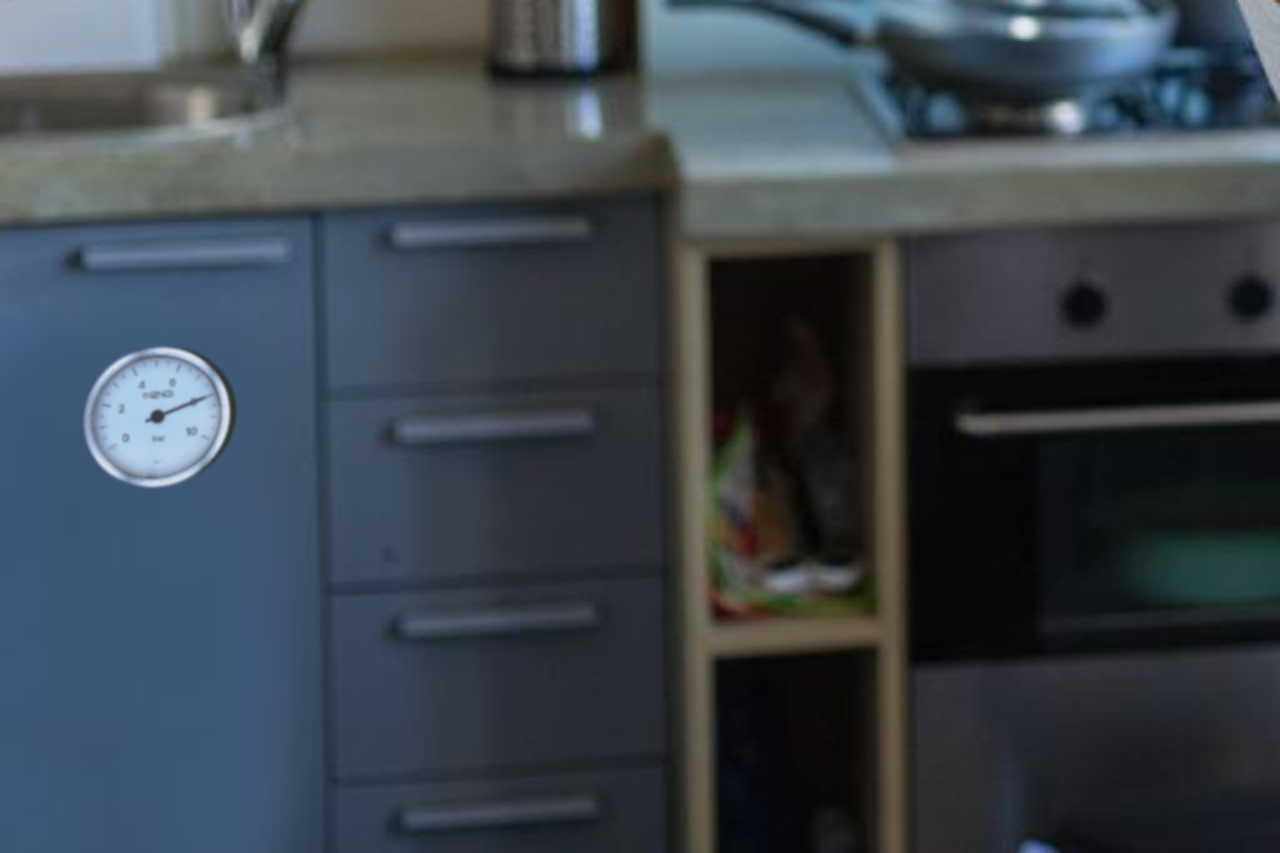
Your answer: 8bar
